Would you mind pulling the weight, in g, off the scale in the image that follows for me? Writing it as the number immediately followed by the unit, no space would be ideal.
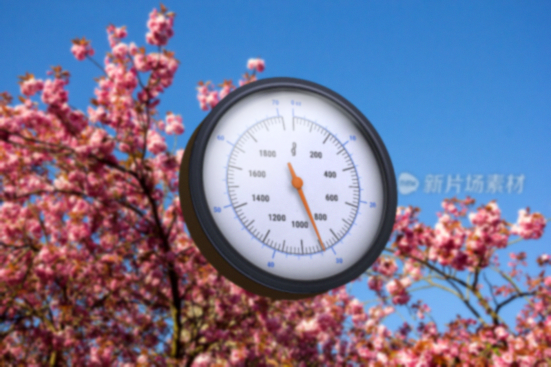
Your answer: 900g
